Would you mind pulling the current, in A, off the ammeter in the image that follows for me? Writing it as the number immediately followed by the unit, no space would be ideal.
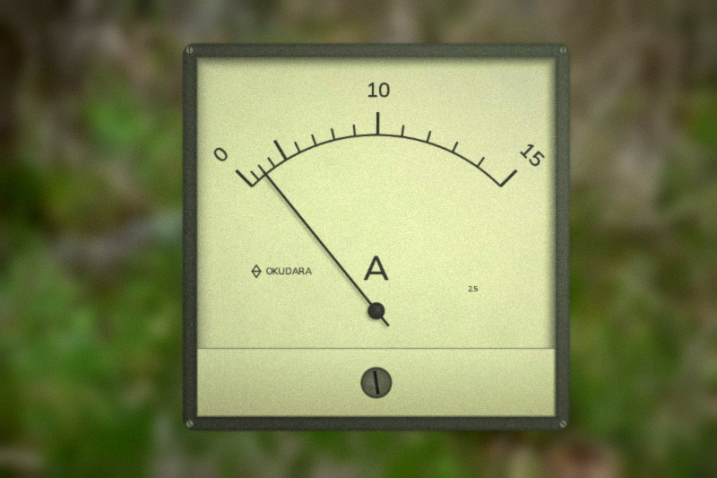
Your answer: 3A
